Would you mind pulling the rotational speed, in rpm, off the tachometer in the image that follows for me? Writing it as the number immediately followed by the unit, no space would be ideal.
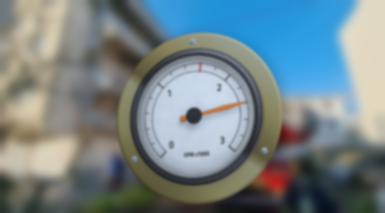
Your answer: 2400rpm
